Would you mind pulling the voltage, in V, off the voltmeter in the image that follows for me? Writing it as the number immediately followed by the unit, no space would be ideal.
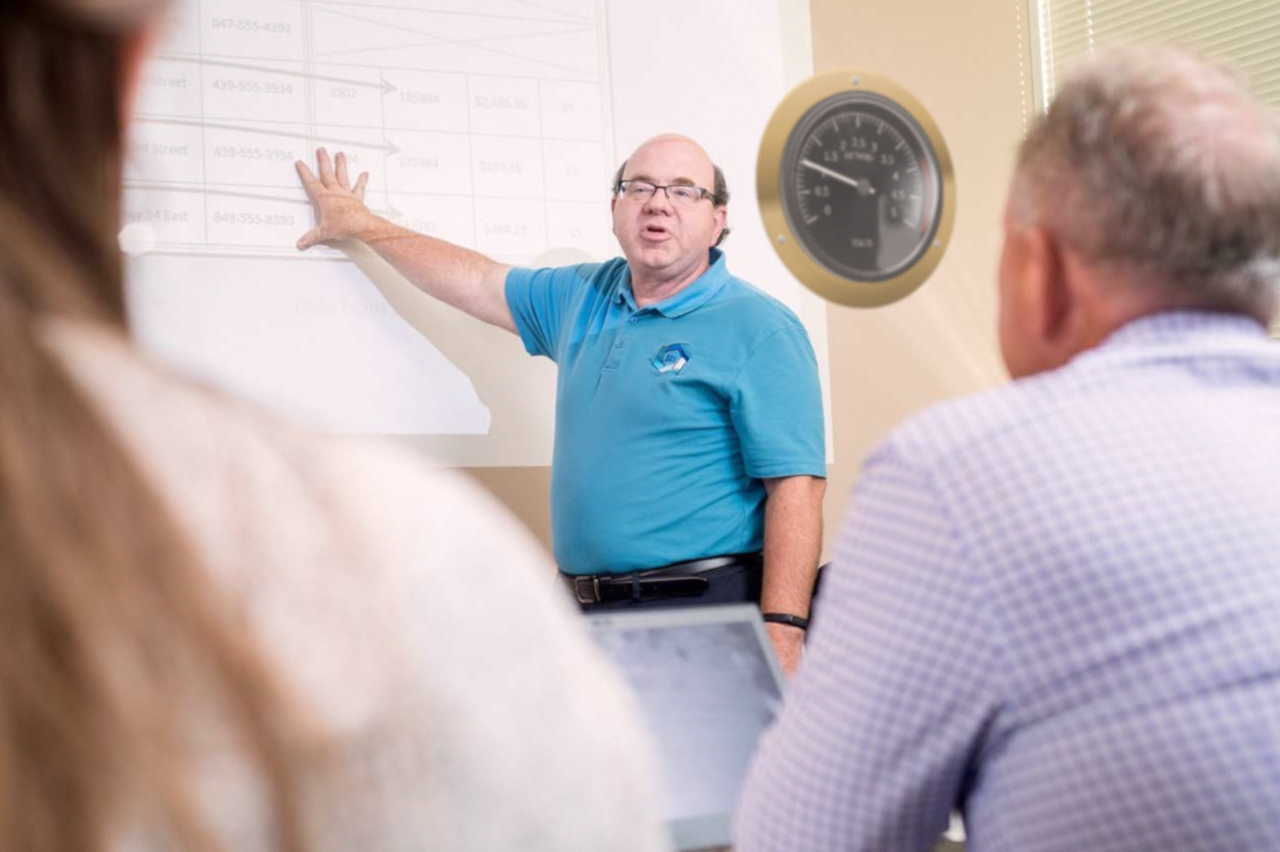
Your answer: 1V
